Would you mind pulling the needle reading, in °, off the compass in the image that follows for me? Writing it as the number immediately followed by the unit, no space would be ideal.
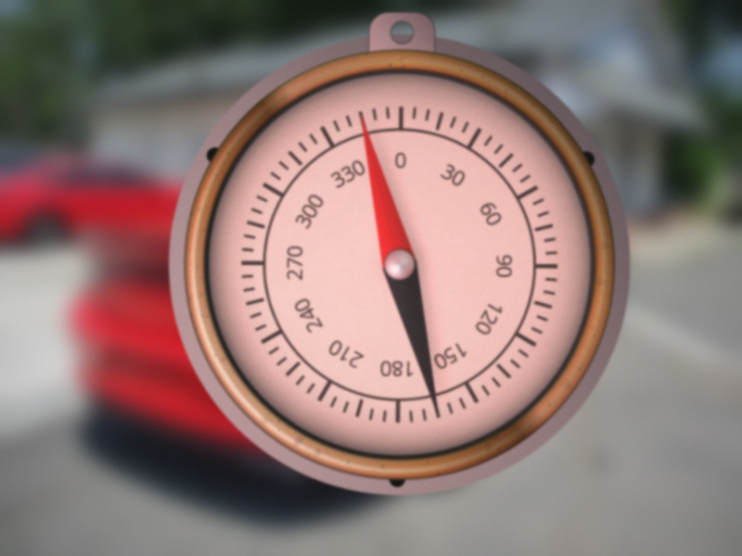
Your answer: 345°
